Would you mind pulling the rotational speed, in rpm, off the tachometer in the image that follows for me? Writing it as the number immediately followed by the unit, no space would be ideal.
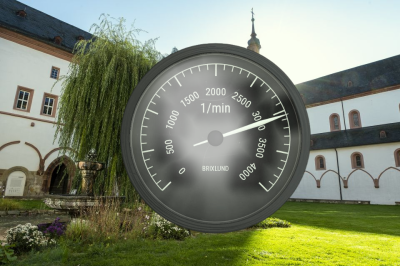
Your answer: 3050rpm
